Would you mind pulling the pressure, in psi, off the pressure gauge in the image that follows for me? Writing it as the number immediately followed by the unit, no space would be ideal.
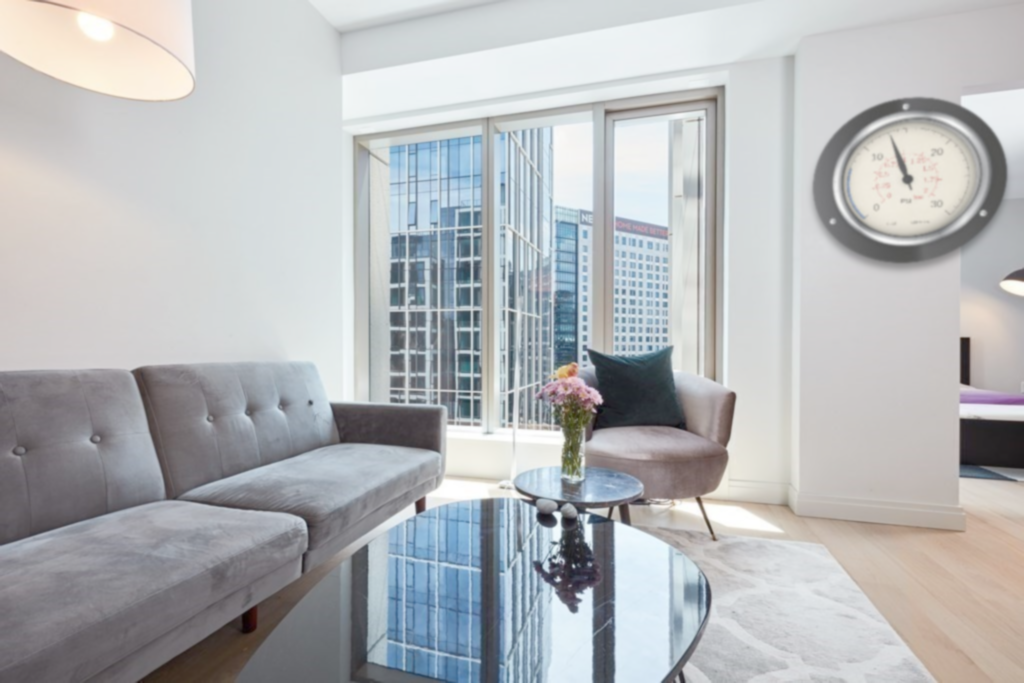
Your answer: 13psi
